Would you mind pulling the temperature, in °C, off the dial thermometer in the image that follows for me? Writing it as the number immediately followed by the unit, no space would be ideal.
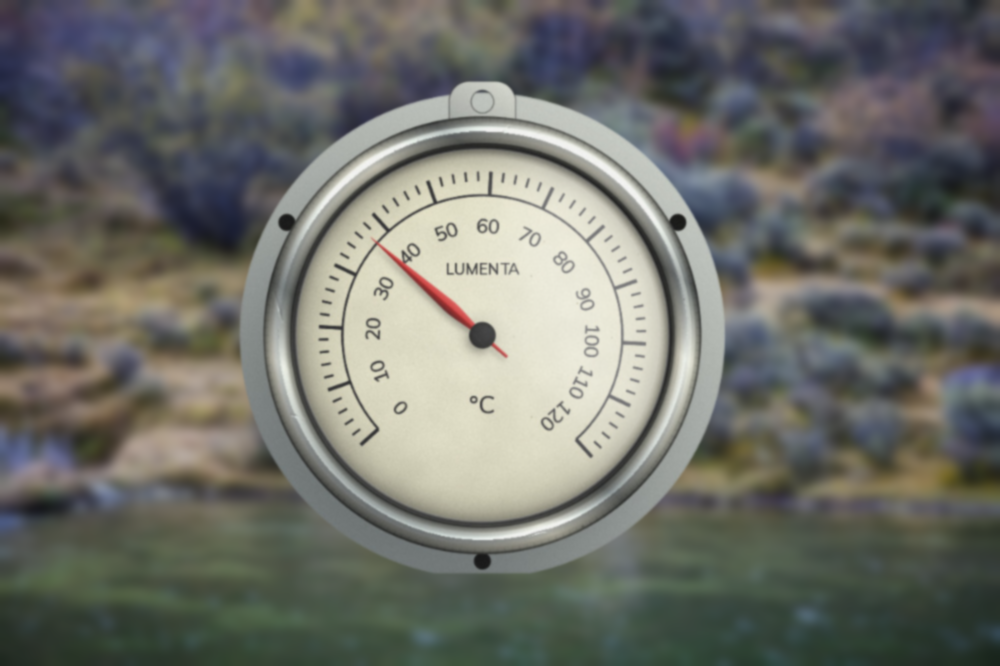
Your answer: 37°C
